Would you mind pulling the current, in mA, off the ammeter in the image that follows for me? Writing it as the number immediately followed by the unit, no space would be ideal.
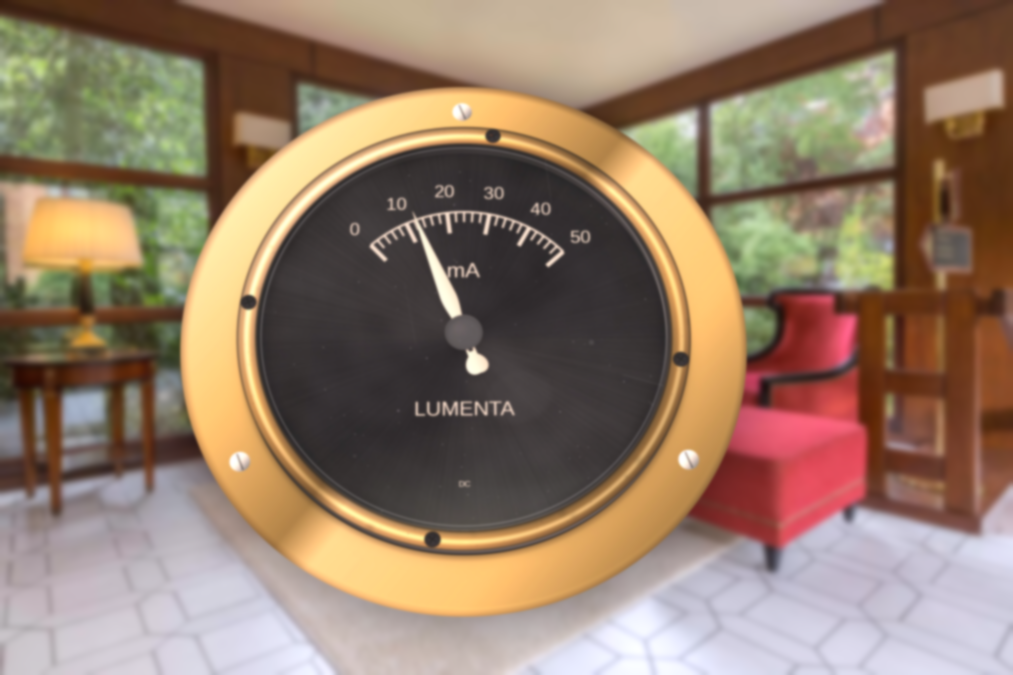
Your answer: 12mA
